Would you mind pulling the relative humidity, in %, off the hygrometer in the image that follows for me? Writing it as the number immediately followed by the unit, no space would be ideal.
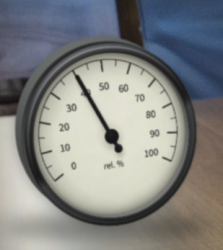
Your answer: 40%
